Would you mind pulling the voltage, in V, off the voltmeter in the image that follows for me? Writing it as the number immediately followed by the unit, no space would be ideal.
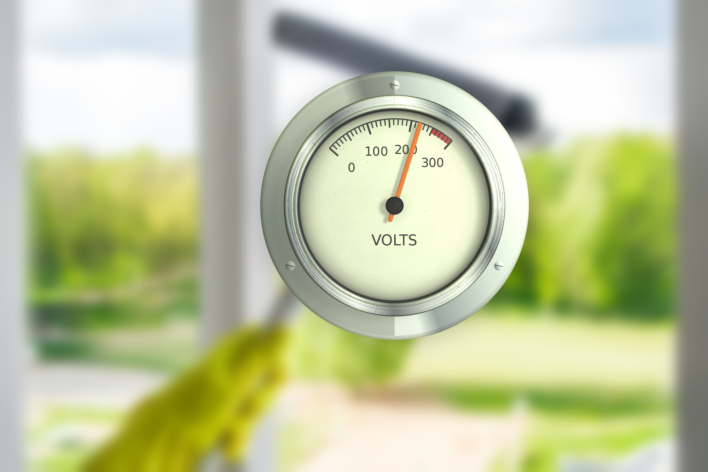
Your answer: 220V
